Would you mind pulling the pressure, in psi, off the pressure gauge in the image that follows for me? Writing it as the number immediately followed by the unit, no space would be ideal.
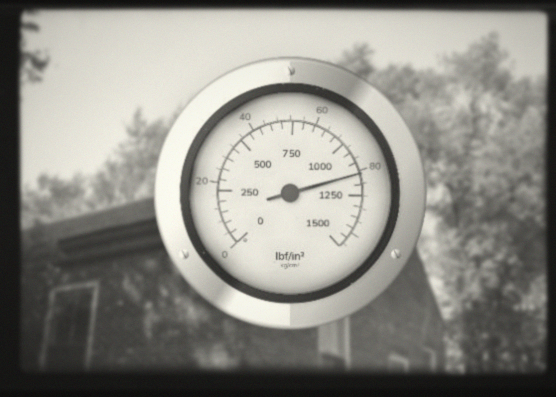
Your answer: 1150psi
